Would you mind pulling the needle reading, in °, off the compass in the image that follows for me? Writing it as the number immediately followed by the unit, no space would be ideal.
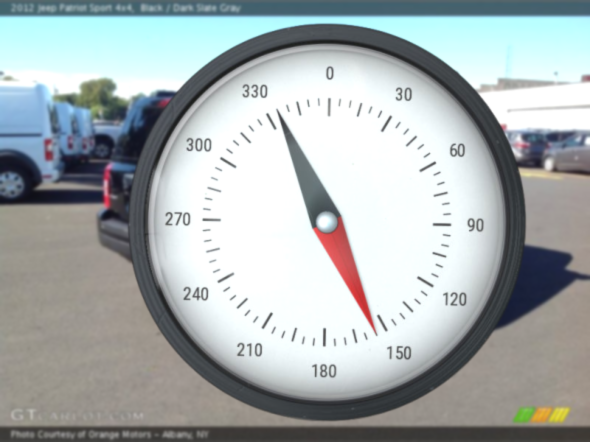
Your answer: 155°
